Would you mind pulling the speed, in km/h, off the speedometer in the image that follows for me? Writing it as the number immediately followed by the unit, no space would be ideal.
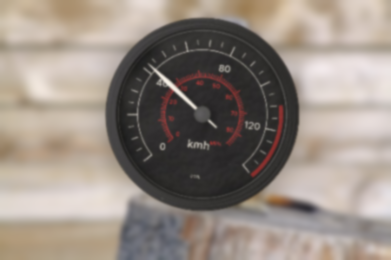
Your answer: 42.5km/h
